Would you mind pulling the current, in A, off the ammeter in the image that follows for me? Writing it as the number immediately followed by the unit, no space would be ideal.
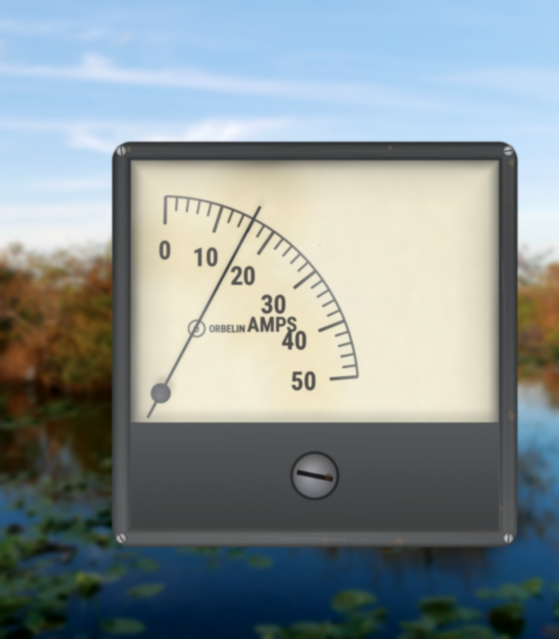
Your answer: 16A
